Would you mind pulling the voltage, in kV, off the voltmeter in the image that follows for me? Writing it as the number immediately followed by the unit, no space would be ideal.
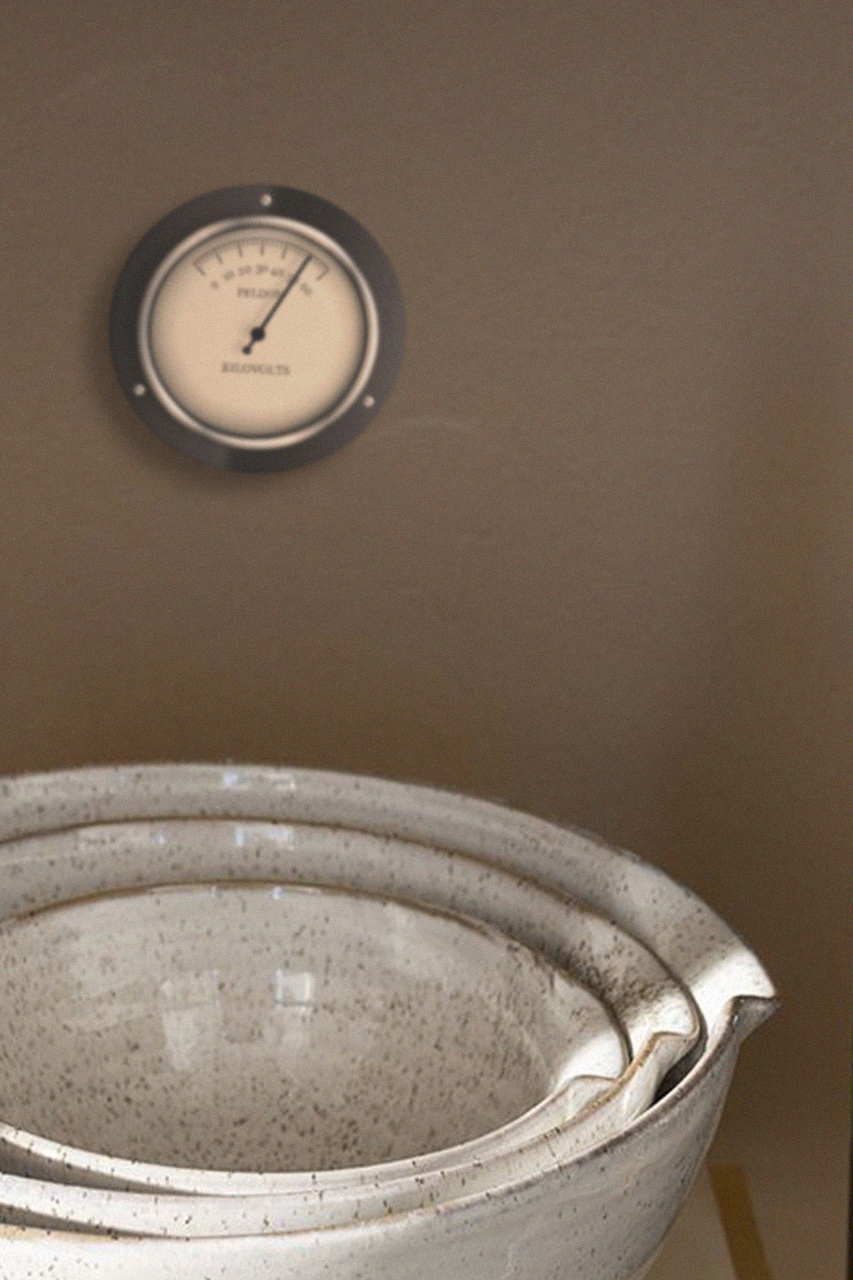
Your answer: 50kV
